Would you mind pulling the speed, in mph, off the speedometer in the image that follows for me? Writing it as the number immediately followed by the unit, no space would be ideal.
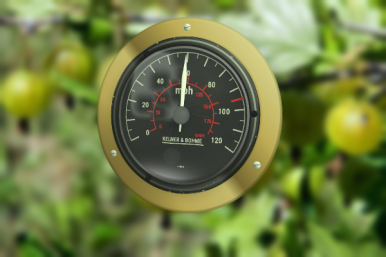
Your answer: 60mph
